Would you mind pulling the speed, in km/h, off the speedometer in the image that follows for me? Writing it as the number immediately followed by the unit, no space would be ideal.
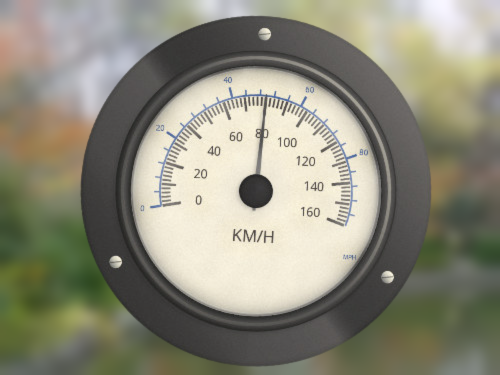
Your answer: 80km/h
